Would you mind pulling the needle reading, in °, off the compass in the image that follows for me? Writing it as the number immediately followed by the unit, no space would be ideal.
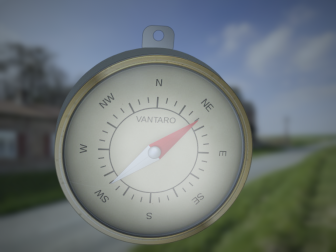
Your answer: 50°
